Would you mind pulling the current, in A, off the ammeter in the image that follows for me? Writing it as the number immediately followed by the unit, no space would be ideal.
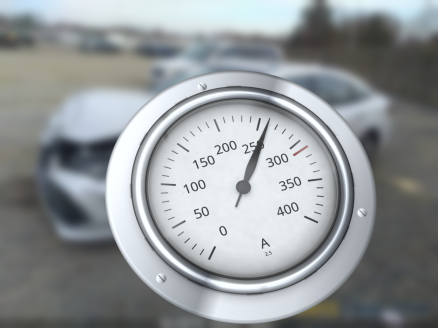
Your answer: 260A
